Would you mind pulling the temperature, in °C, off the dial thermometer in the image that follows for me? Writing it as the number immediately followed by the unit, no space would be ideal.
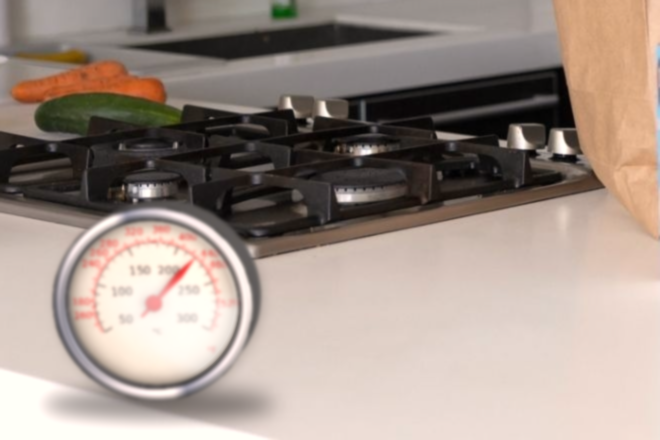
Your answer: 220°C
